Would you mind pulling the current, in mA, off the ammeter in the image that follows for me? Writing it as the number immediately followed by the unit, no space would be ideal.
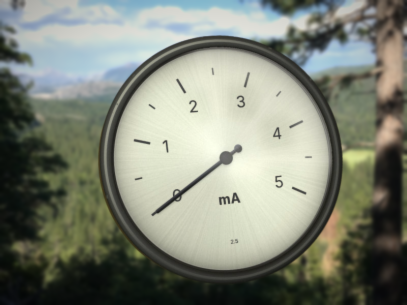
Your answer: 0mA
